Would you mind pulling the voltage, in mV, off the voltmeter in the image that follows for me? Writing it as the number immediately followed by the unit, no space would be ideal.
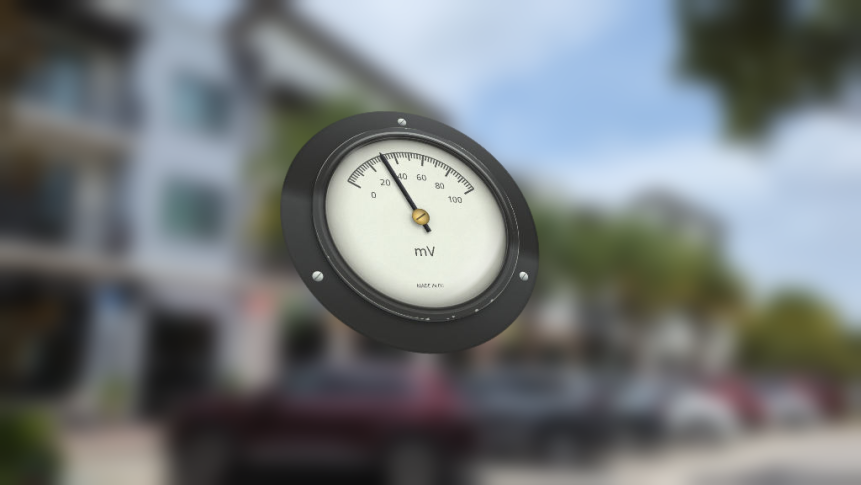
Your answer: 30mV
